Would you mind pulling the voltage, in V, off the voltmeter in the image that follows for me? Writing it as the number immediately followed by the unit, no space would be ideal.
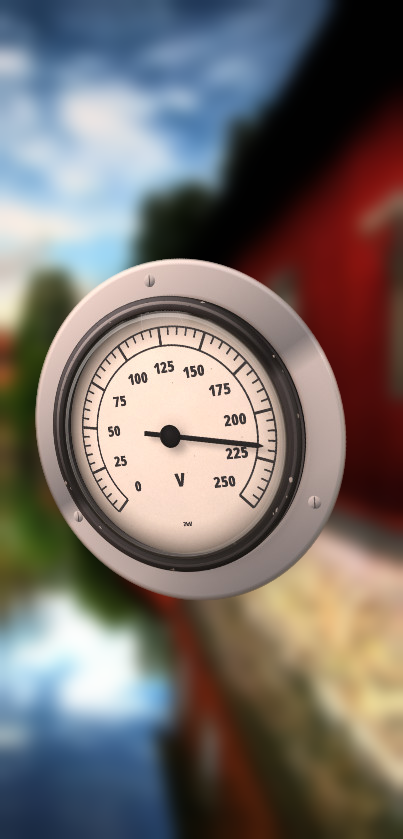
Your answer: 217.5V
